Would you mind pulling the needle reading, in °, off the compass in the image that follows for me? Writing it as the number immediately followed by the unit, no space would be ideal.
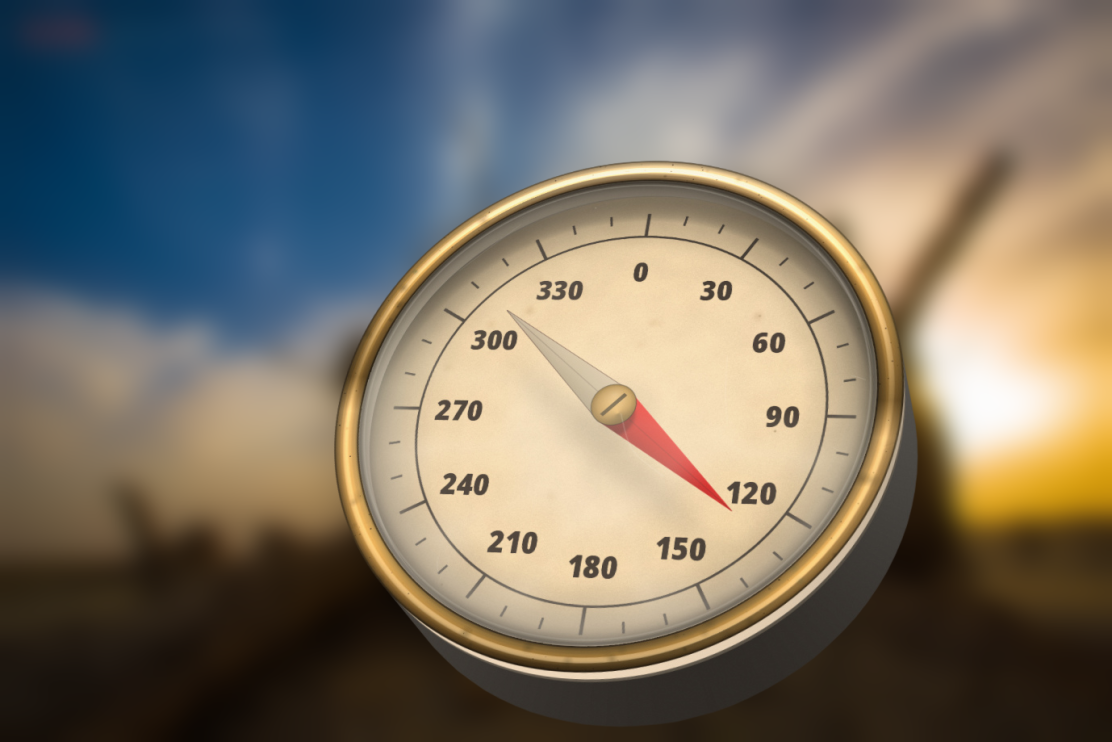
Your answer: 130°
